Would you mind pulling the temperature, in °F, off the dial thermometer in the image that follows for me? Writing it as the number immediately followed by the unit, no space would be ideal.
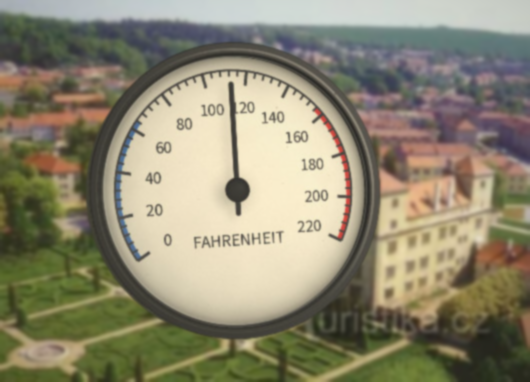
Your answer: 112°F
